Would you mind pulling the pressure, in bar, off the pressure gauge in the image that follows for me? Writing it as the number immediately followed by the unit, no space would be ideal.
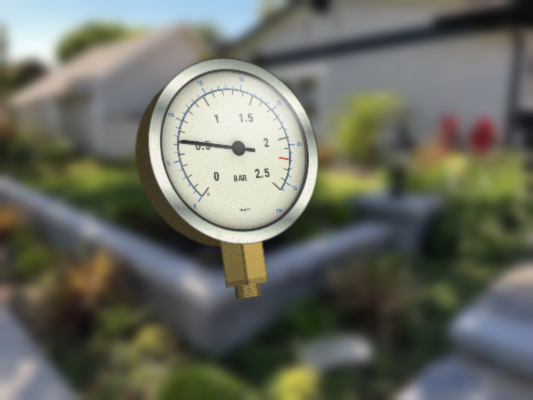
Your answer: 0.5bar
